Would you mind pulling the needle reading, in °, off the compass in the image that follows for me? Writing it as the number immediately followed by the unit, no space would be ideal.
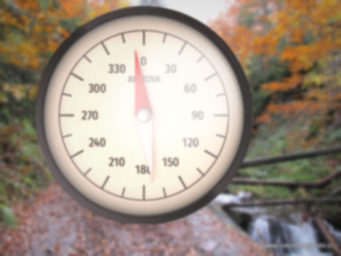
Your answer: 352.5°
